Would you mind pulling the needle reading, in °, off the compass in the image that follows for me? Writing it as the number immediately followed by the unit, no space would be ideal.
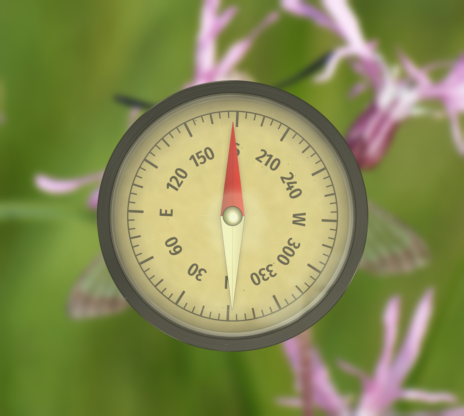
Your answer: 177.5°
